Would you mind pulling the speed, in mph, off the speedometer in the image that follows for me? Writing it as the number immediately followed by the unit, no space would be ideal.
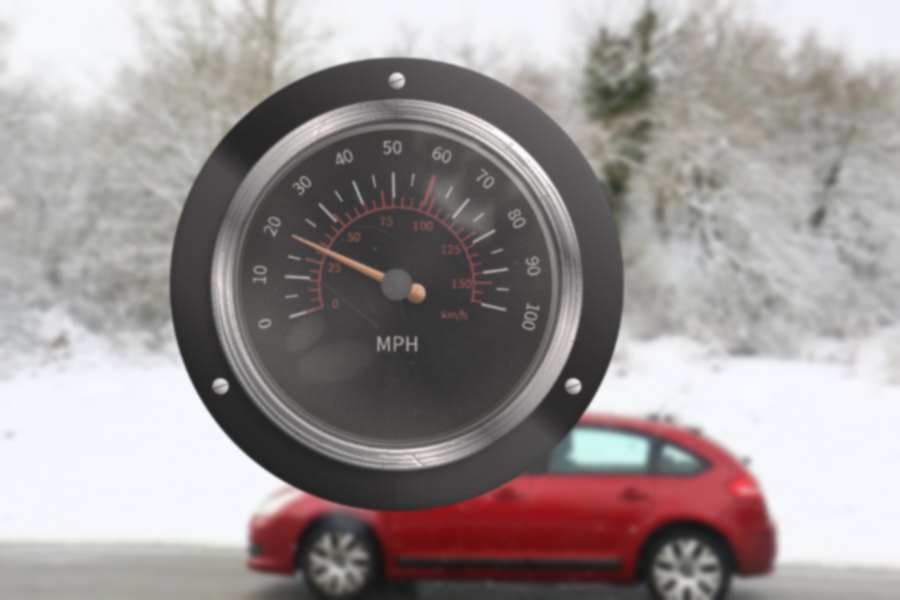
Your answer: 20mph
